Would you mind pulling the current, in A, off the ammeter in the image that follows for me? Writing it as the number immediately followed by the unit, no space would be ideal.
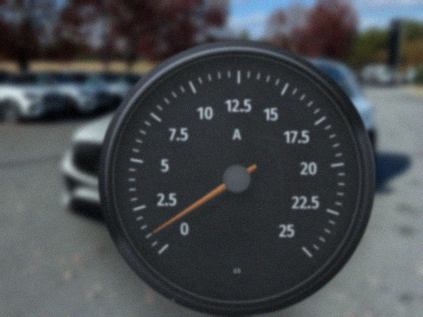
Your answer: 1A
